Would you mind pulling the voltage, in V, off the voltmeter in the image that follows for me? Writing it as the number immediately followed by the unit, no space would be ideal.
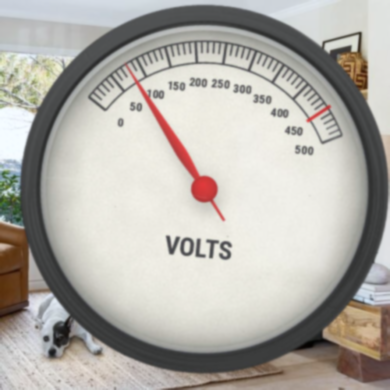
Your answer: 80V
